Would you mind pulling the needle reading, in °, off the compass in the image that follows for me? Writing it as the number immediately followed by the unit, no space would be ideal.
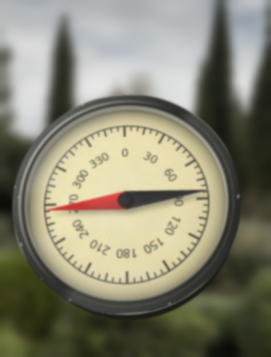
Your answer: 265°
